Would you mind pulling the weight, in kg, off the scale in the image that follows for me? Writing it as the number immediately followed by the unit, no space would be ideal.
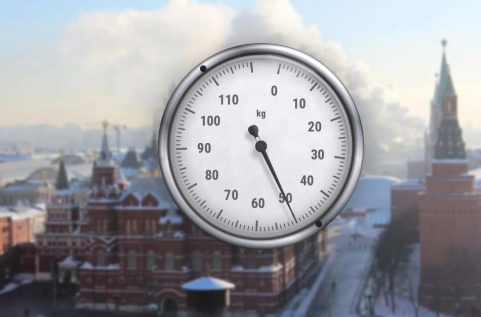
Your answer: 50kg
